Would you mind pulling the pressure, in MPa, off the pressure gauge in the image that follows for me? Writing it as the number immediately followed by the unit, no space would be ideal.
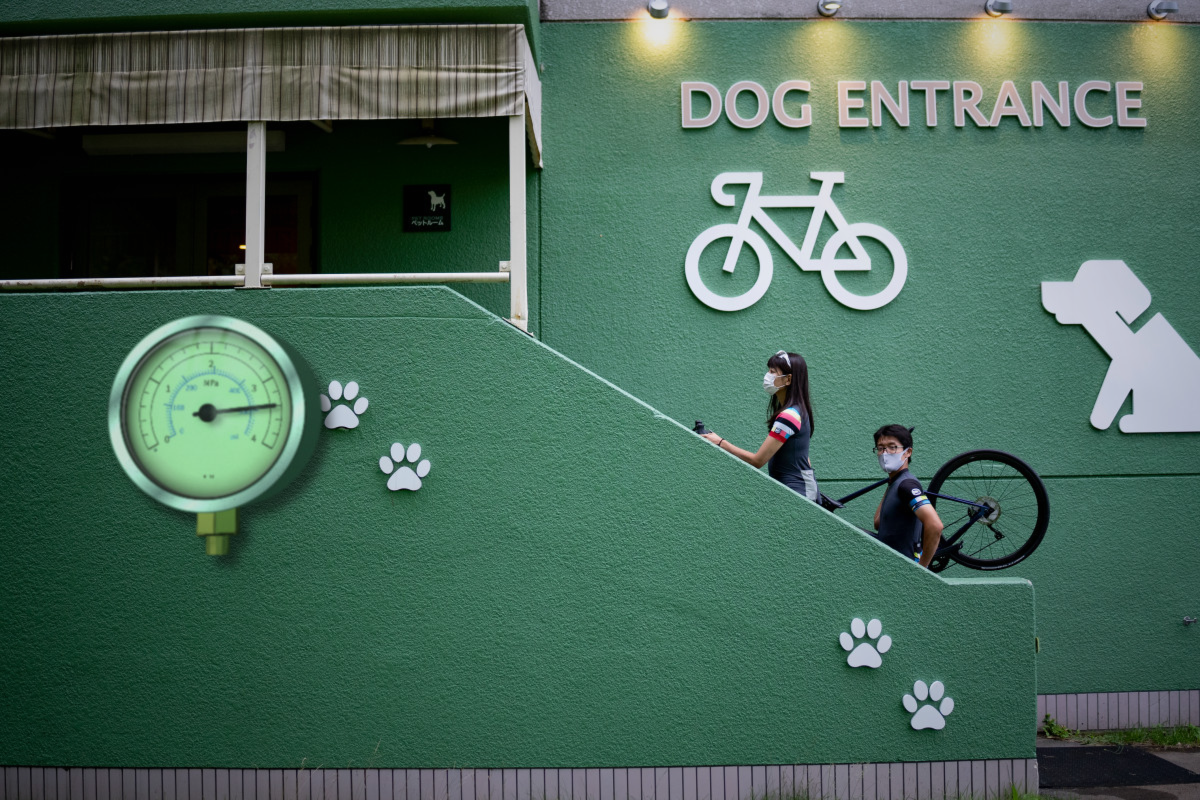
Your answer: 3.4MPa
